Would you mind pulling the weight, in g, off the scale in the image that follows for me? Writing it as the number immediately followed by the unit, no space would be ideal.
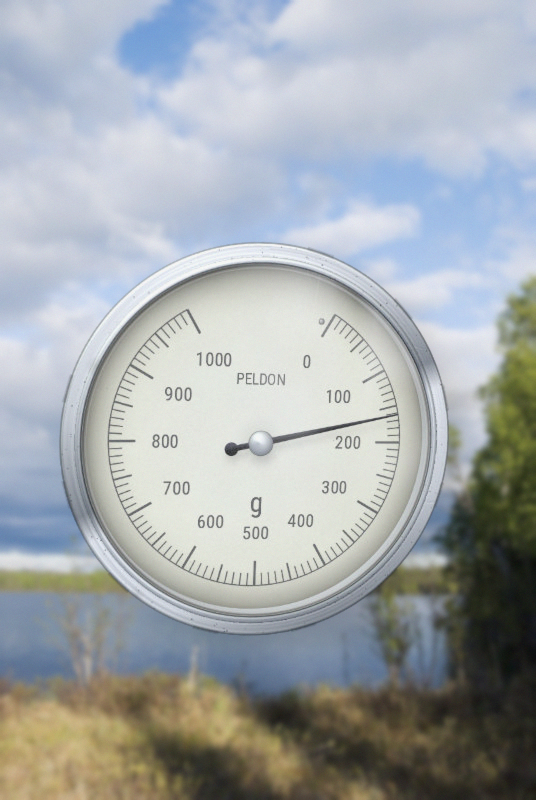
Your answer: 160g
